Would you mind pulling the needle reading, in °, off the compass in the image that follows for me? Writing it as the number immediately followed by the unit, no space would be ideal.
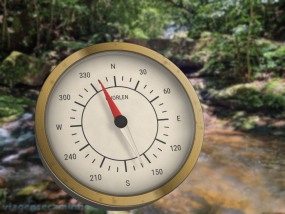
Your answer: 340°
